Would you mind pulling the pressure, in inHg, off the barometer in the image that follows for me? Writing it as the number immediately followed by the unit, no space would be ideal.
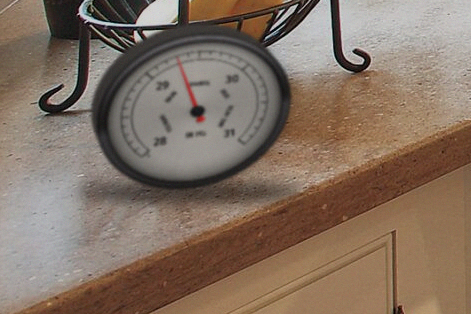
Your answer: 29.3inHg
